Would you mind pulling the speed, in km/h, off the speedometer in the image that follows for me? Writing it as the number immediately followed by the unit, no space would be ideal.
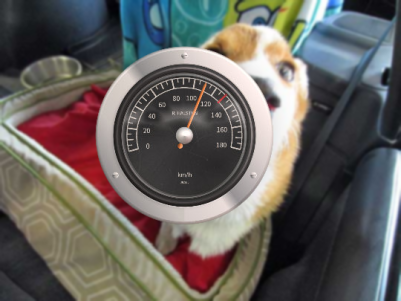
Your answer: 110km/h
